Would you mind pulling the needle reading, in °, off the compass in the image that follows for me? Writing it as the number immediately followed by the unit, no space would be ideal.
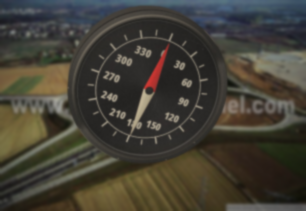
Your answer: 0°
